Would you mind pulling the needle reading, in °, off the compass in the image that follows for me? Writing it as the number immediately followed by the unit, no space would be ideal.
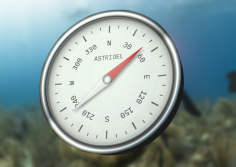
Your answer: 50°
